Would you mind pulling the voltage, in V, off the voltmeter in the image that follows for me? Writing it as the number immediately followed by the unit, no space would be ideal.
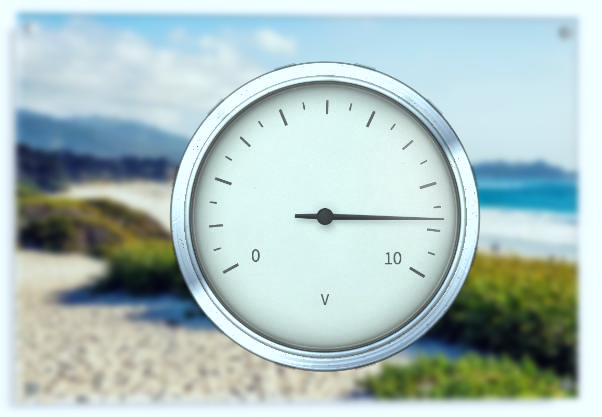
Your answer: 8.75V
